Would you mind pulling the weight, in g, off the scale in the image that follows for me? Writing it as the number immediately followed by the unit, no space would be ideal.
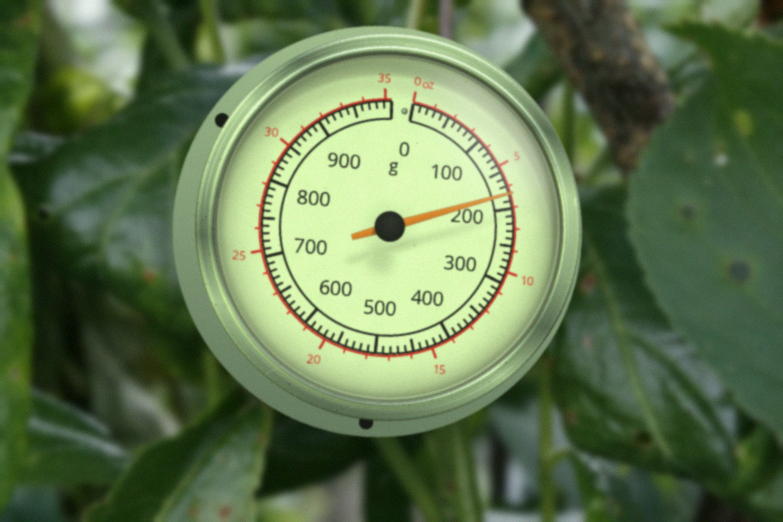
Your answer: 180g
